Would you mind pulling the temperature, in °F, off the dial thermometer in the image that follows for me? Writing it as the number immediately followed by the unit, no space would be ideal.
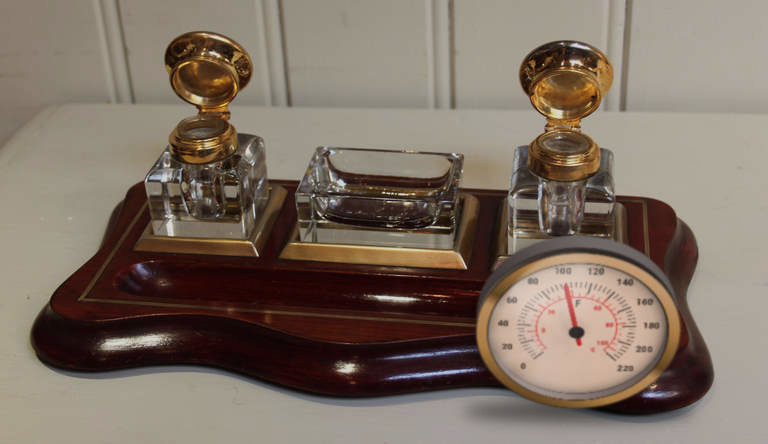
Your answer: 100°F
